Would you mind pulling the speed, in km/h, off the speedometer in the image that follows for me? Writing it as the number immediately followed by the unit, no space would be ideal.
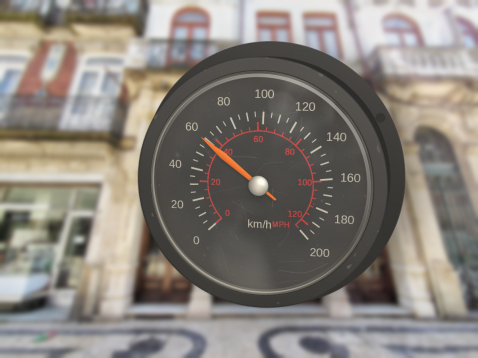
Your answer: 60km/h
